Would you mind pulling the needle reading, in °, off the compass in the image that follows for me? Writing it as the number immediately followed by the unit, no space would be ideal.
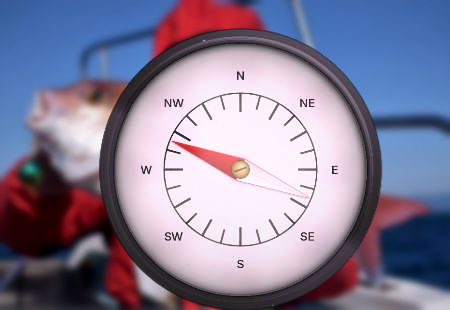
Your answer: 292.5°
